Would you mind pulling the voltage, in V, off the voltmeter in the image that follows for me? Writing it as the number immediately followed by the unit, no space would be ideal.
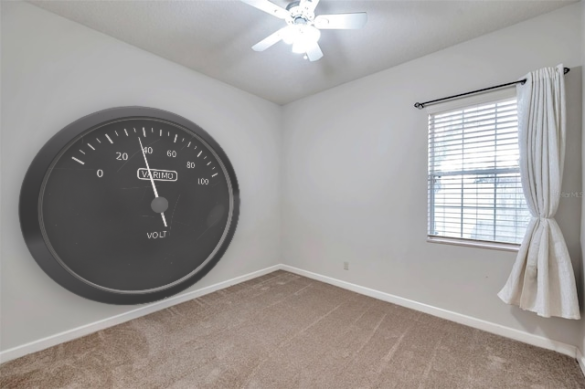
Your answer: 35V
